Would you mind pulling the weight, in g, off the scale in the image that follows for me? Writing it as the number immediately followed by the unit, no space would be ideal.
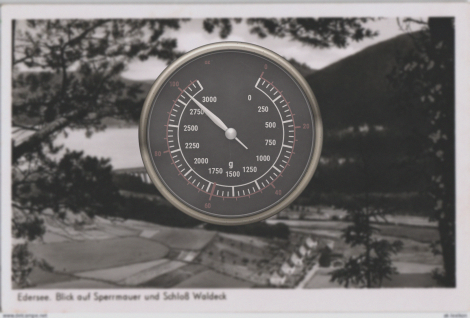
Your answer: 2850g
